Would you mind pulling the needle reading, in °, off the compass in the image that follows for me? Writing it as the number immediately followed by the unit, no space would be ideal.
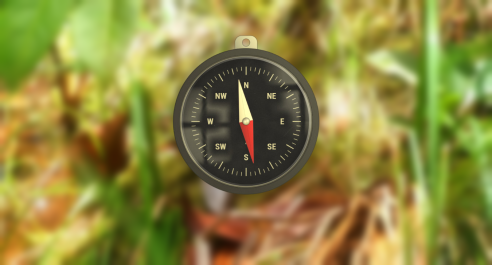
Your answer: 170°
